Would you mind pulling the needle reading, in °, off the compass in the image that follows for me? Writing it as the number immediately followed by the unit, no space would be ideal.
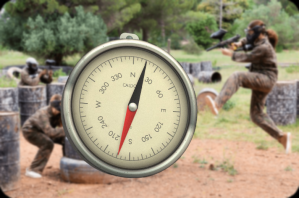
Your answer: 195°
